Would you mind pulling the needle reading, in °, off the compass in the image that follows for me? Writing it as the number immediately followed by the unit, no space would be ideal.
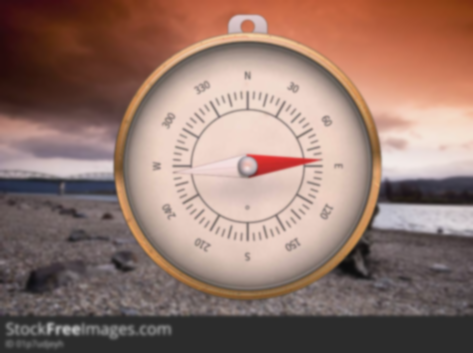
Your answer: 85°
